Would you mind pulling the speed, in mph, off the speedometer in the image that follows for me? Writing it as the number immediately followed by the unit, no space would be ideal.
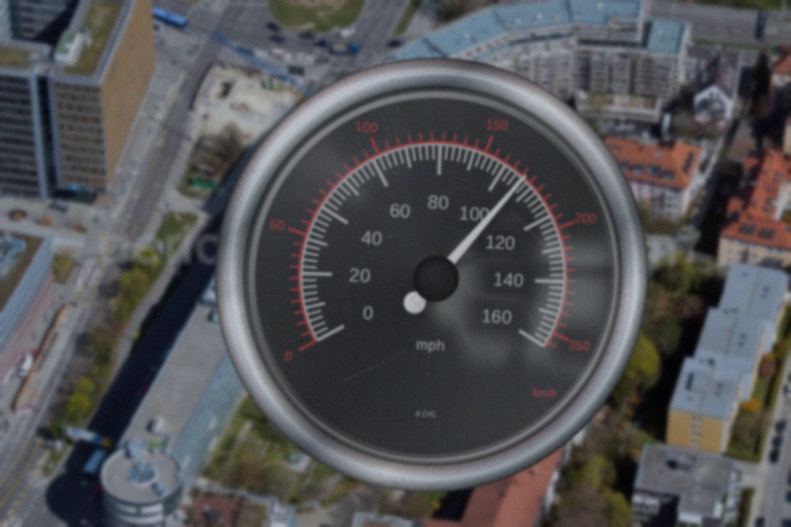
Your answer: 106mph
